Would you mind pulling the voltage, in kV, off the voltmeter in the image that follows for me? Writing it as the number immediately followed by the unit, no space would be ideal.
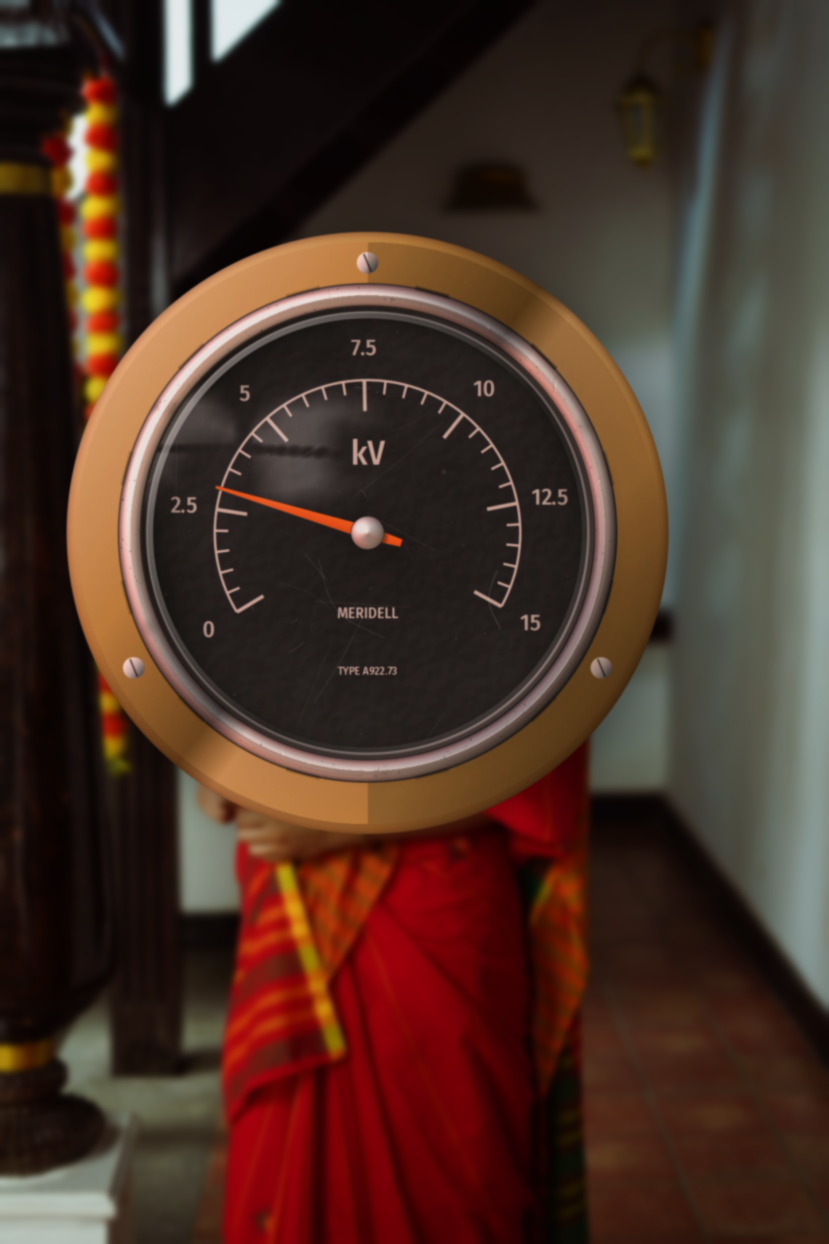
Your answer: 3kV
